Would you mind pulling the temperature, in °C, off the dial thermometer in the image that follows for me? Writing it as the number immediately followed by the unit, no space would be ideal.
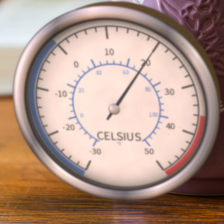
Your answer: 20°C
